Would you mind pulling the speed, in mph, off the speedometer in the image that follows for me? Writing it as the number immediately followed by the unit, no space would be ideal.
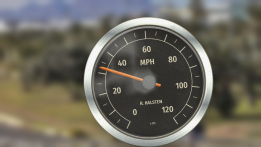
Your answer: 32.5mph
